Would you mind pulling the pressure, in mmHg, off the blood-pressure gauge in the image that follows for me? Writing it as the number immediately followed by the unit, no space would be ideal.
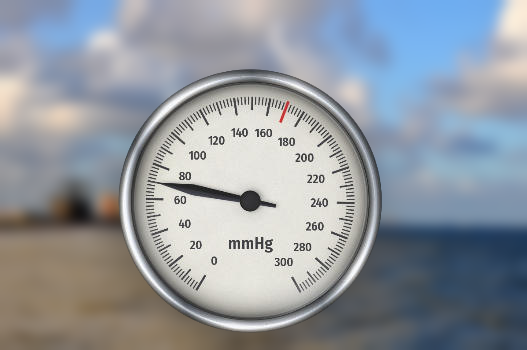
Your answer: 70mmHg
